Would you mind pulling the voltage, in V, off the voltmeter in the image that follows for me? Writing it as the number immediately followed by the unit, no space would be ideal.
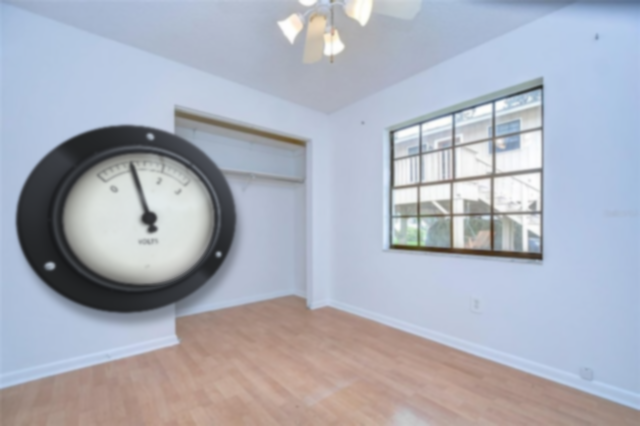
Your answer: 1V
